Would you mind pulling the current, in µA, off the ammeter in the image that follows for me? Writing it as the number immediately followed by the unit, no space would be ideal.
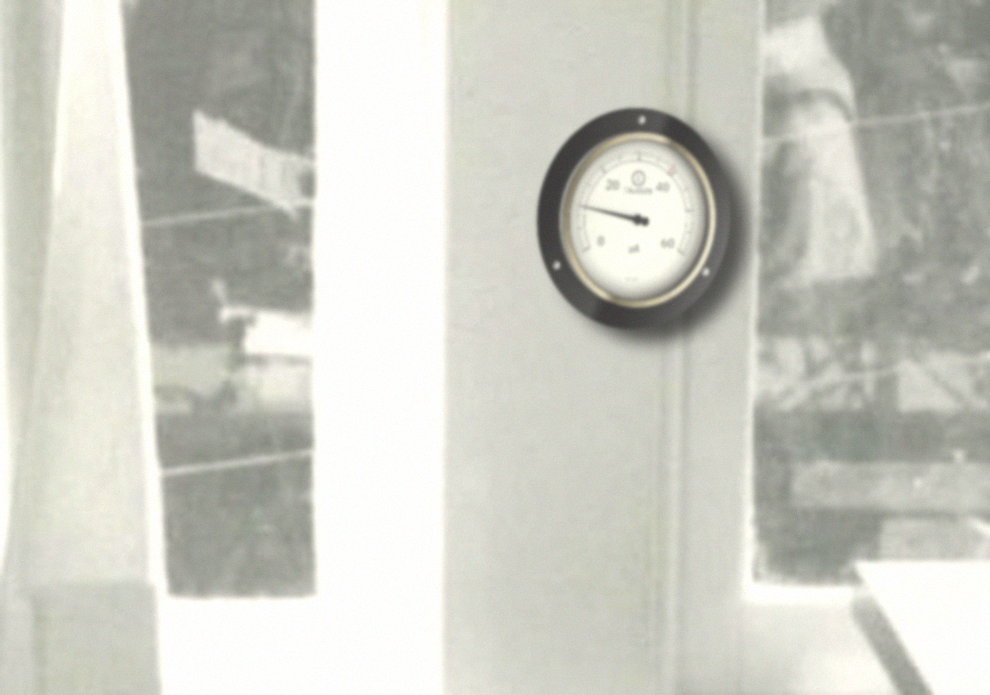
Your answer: 10µA
